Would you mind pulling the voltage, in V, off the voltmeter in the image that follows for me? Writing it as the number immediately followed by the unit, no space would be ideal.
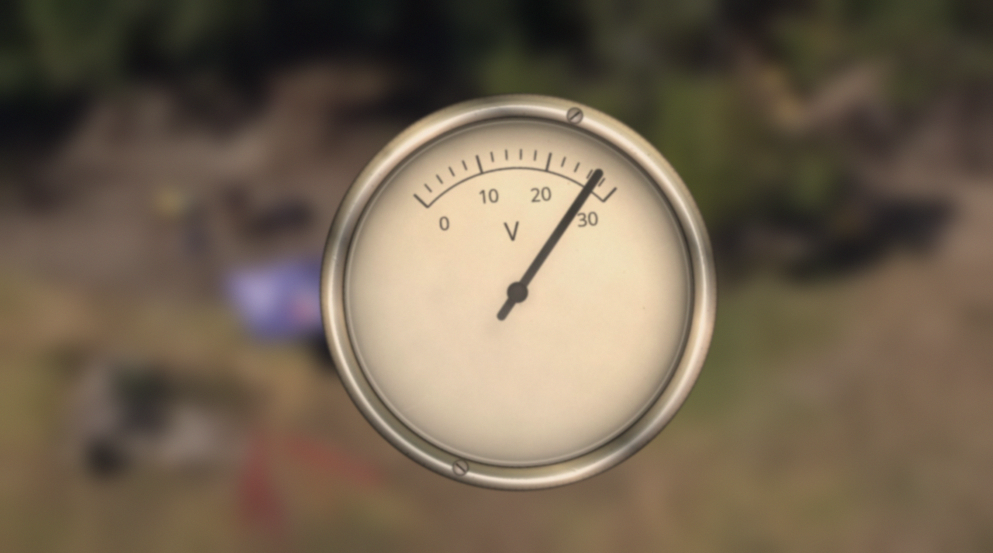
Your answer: 27V
